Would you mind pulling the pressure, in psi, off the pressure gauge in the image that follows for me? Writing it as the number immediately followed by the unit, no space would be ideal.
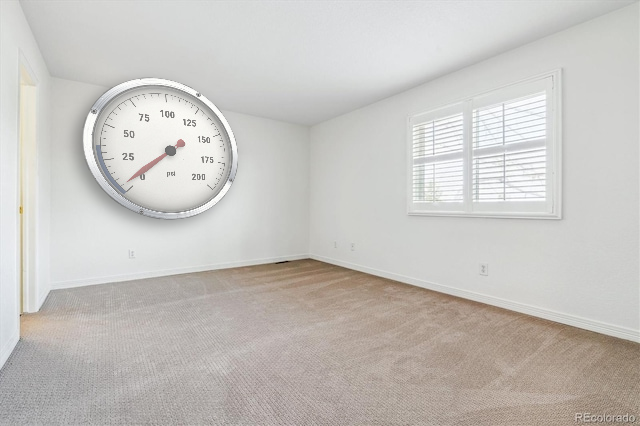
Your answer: 5psi
